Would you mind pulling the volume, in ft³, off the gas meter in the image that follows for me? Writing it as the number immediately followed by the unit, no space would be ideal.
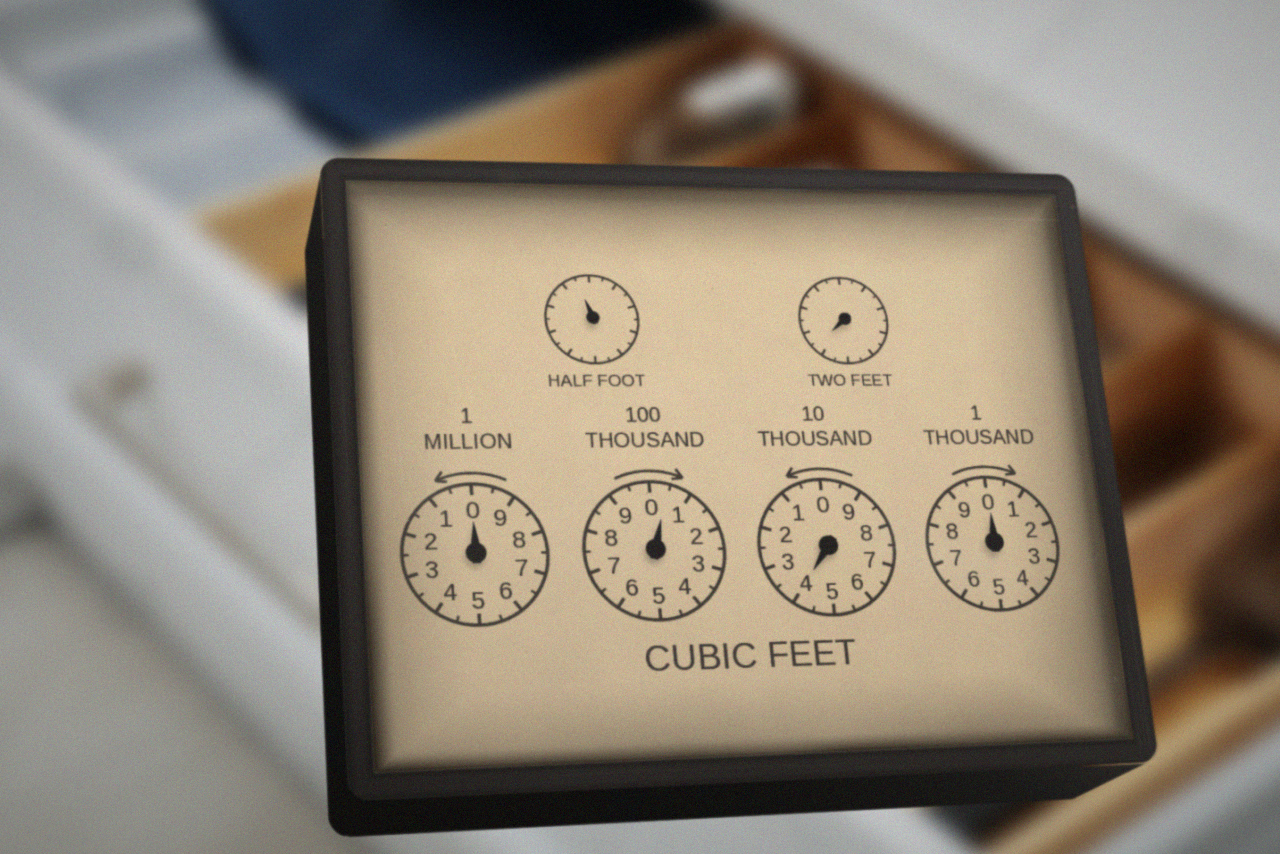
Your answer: 4000ft³
